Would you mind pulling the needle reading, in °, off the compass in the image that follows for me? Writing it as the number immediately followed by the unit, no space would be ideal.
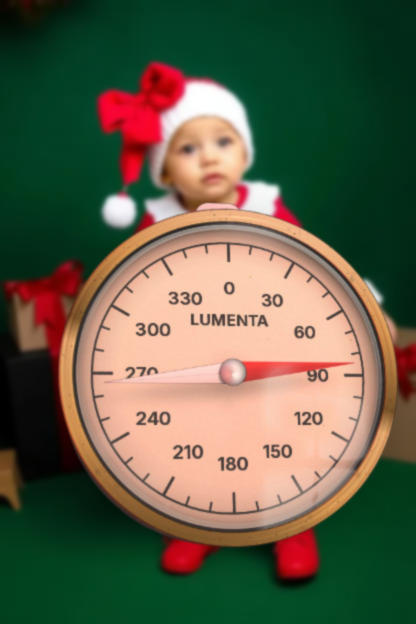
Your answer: 85°
